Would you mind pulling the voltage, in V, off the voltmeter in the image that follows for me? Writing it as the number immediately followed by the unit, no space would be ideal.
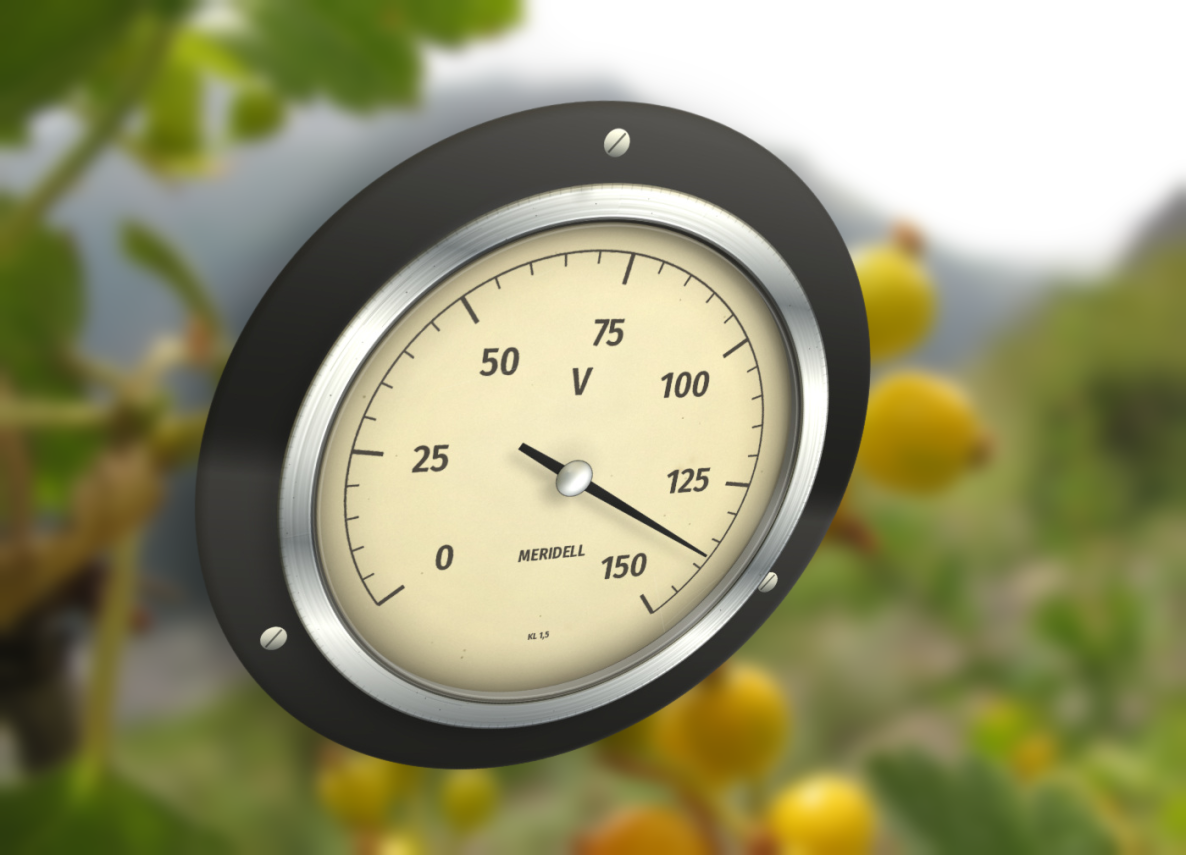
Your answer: 137.5V
